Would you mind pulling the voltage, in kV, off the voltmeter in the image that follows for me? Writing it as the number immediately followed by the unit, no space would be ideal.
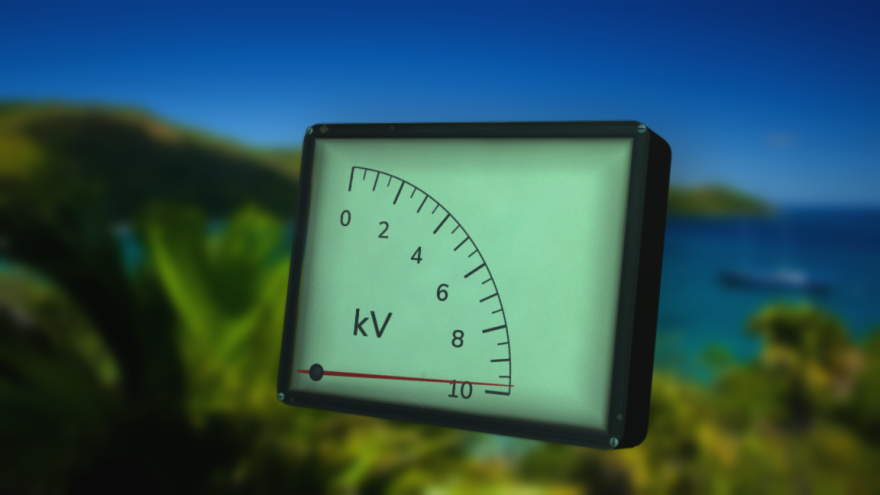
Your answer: 9.75kV
